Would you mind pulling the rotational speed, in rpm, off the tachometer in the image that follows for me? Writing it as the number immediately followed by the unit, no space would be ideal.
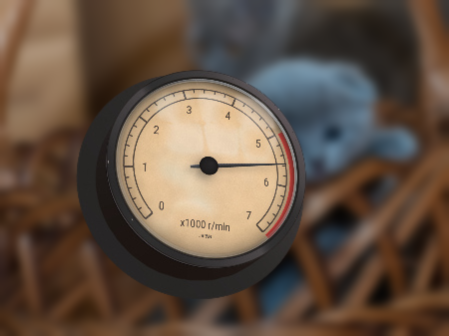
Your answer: 5600rpm
